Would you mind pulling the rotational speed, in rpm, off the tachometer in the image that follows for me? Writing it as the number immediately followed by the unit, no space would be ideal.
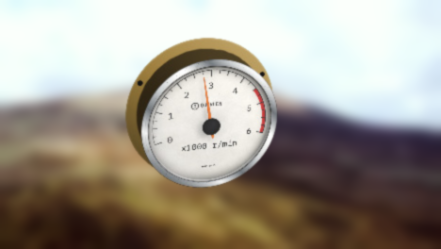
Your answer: 2750rpm
